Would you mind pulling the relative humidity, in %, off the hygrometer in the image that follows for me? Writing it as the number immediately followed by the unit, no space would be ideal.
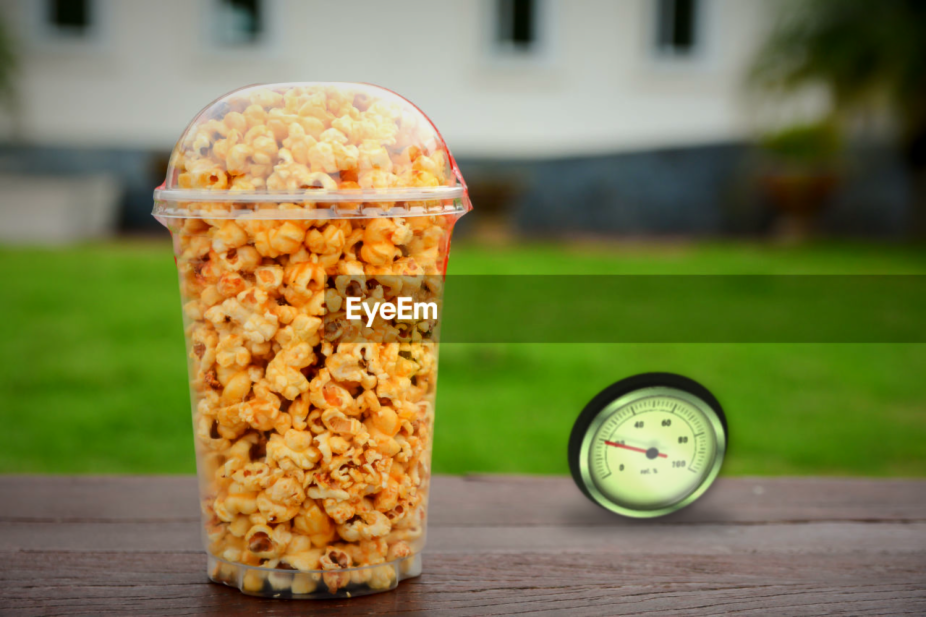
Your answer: 20%
